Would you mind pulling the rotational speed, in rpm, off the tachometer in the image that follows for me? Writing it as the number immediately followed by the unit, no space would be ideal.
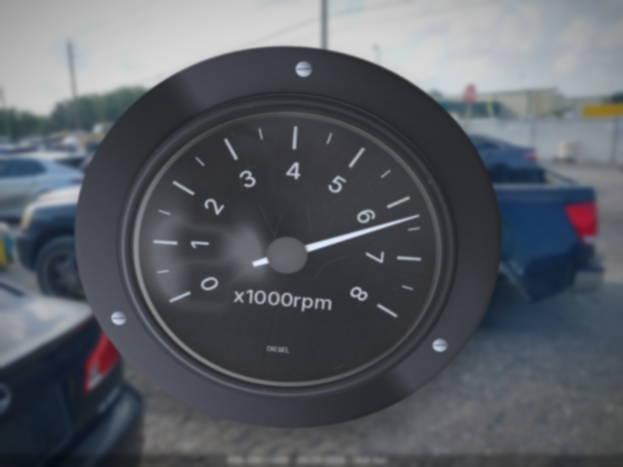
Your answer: 6250rpm
